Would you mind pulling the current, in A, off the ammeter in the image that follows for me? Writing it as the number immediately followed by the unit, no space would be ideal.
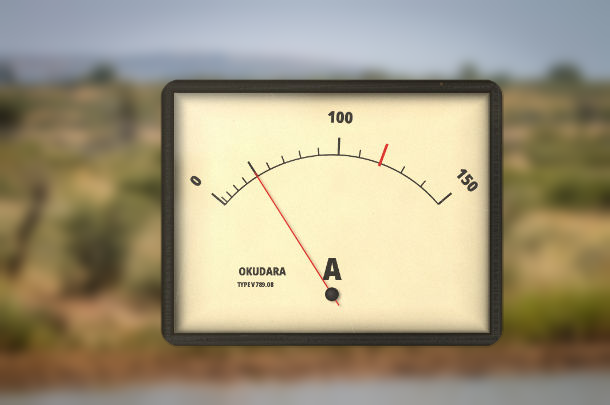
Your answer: 50A
